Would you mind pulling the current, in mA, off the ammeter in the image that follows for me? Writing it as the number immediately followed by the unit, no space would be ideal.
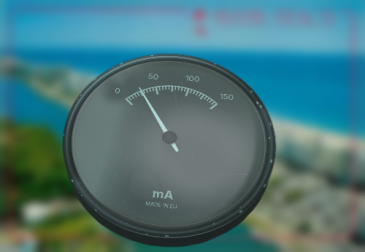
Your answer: 25mA
